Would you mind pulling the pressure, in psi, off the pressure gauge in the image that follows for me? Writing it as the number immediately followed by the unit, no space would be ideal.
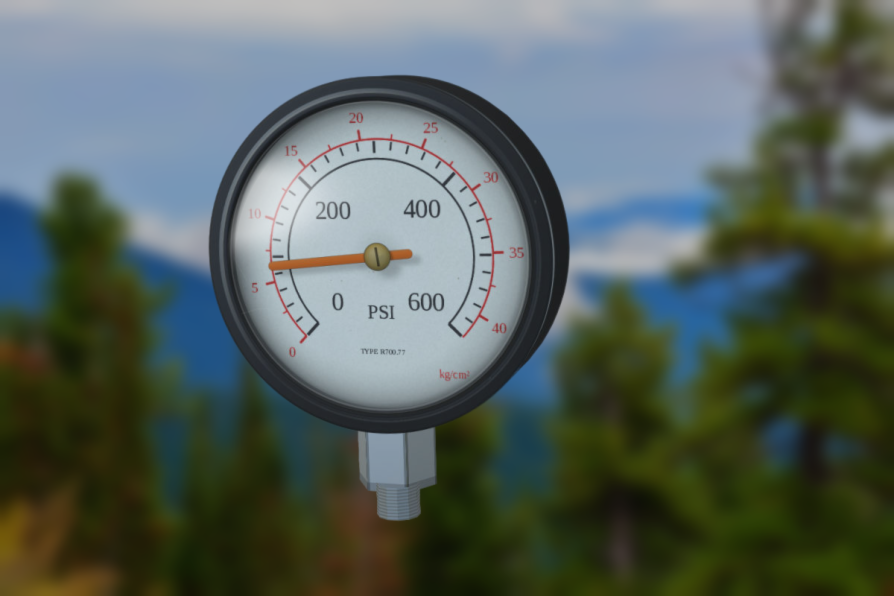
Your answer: 90psi
